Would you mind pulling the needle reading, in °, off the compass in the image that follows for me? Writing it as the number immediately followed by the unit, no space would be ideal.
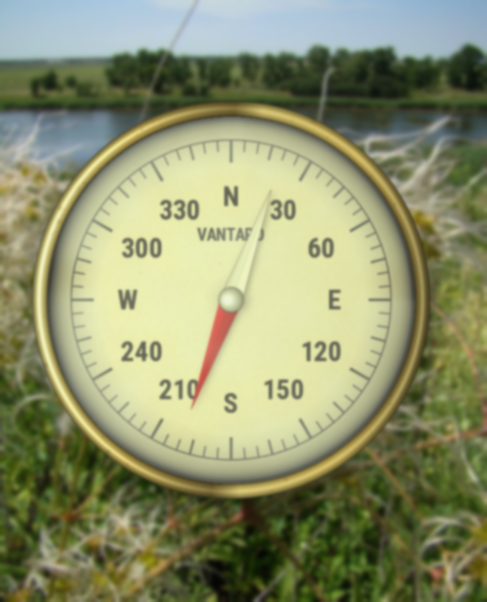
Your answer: 200°
